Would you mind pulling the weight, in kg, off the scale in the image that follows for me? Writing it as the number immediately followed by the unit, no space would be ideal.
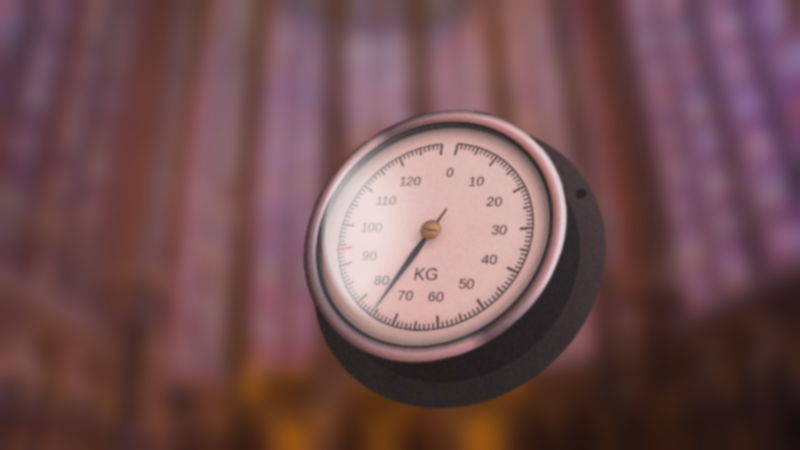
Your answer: 75kg
